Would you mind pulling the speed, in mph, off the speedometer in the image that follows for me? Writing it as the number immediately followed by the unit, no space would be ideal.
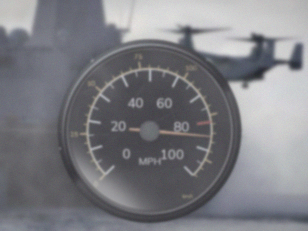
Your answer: 85mph
